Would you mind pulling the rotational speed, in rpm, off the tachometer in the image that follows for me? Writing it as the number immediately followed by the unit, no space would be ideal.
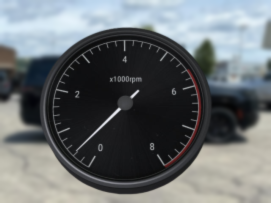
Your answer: 400rpm
